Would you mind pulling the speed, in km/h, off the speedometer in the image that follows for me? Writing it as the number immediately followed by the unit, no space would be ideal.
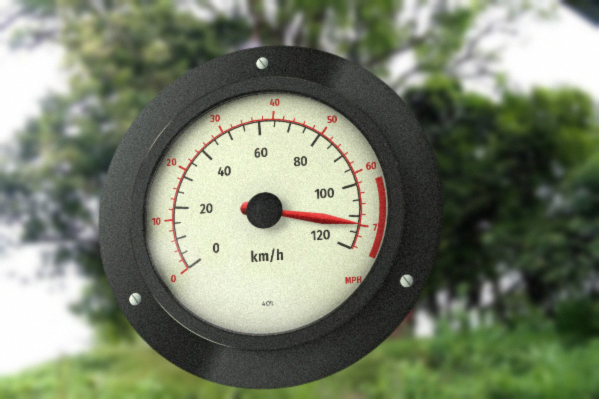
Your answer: 112.5km/h
